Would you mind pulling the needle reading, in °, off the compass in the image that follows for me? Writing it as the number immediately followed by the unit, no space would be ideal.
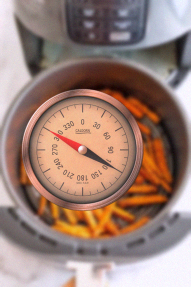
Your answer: 300°
